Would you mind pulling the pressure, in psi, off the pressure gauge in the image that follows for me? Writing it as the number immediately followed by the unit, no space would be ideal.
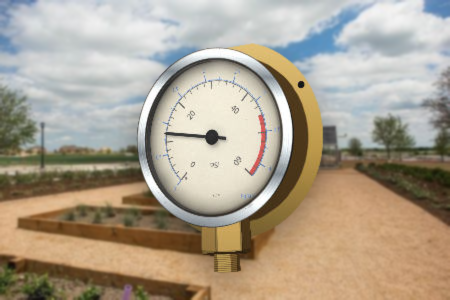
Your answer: 12psi
